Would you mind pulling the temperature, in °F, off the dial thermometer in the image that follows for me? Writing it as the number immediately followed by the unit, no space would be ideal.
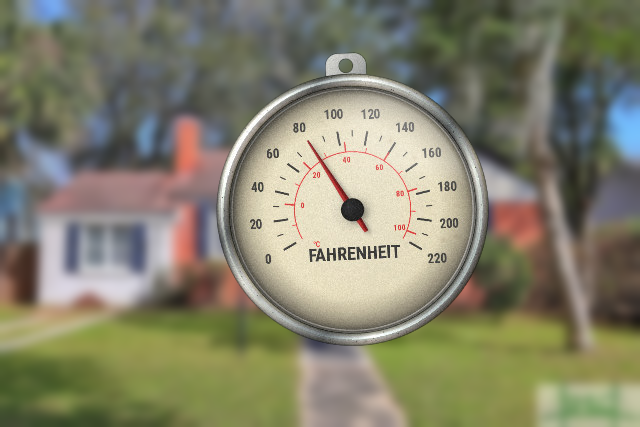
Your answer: 80°F
